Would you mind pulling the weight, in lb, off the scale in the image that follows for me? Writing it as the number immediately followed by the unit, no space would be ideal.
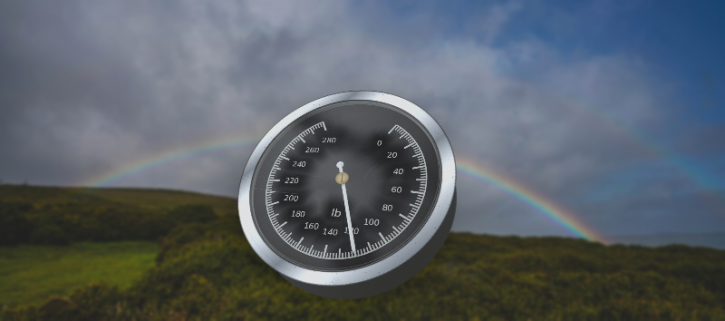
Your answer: 120lb
